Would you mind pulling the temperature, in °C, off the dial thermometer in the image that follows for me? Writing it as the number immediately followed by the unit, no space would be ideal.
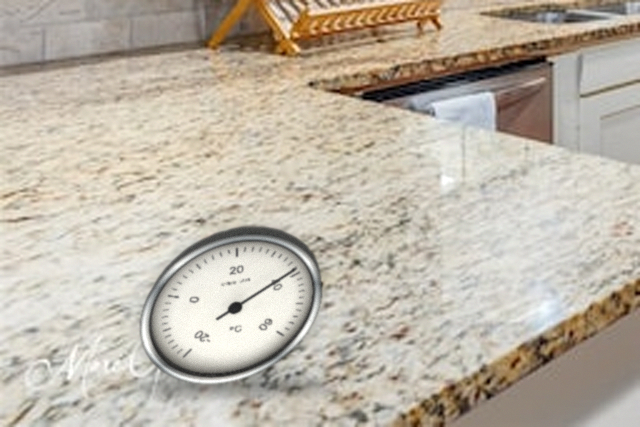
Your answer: 38°C
